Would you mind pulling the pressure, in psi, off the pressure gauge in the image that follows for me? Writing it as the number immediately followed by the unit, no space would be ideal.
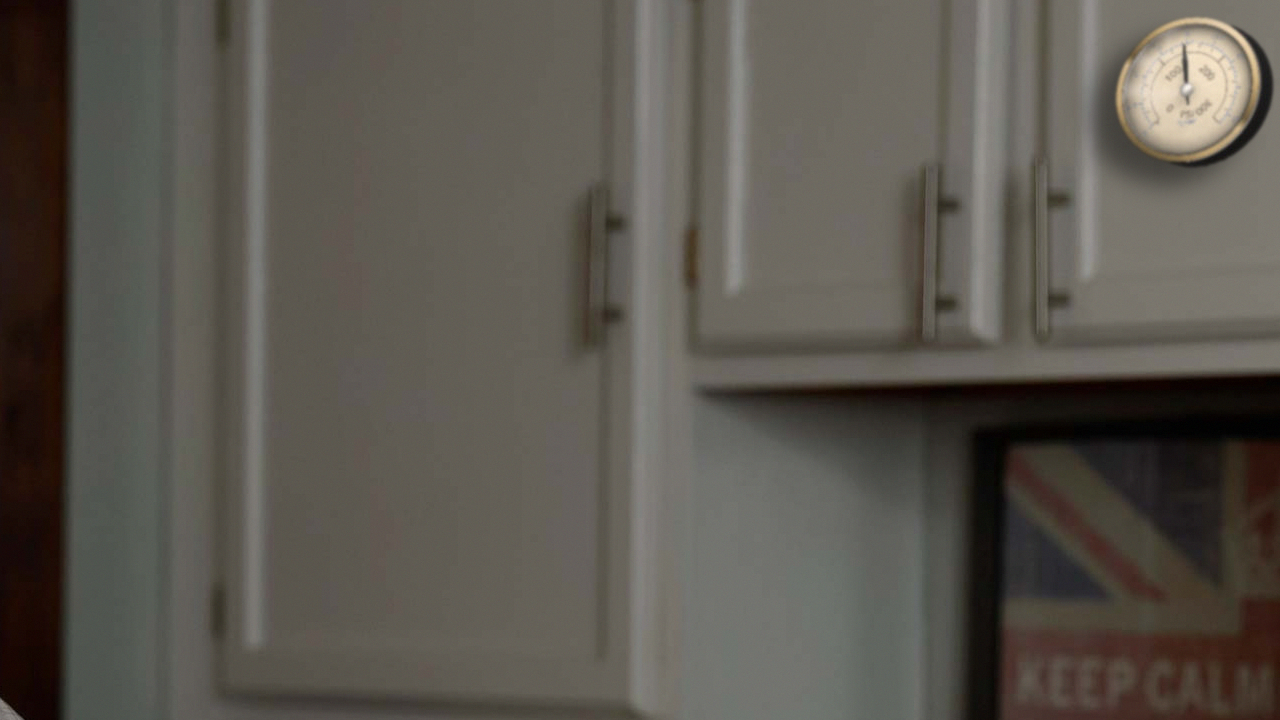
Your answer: 140psi
